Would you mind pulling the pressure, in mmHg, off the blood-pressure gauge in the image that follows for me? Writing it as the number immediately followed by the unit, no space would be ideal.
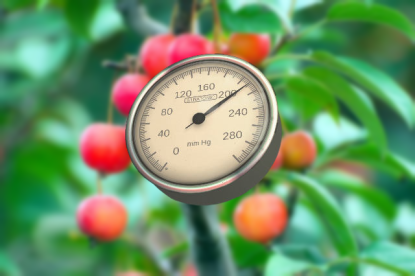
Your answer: 210mmHg
